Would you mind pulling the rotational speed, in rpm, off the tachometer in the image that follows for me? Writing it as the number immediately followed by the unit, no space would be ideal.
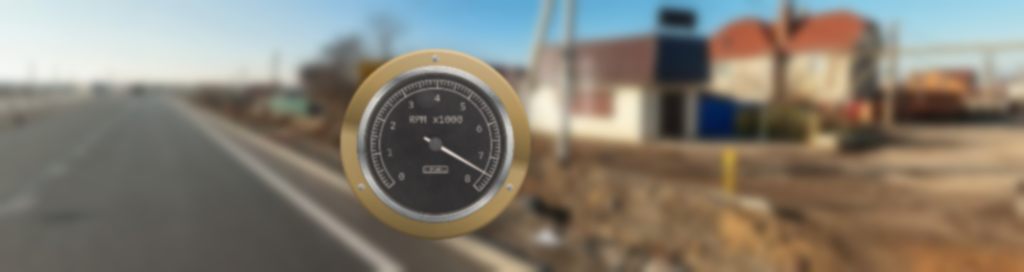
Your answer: 7500rpm
